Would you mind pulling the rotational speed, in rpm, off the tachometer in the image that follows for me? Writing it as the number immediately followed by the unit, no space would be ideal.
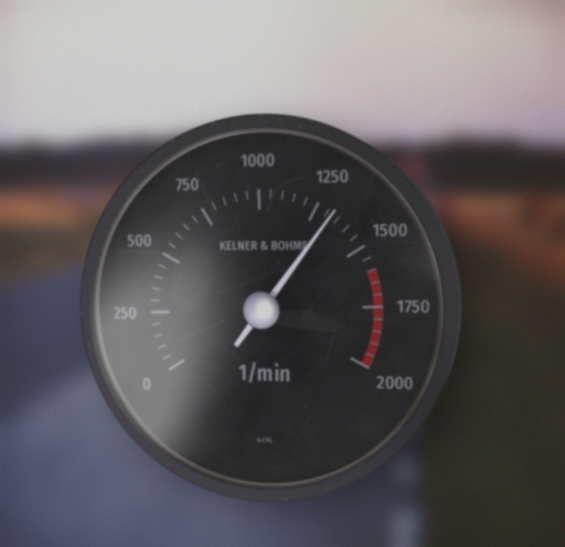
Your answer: 1325rpm
